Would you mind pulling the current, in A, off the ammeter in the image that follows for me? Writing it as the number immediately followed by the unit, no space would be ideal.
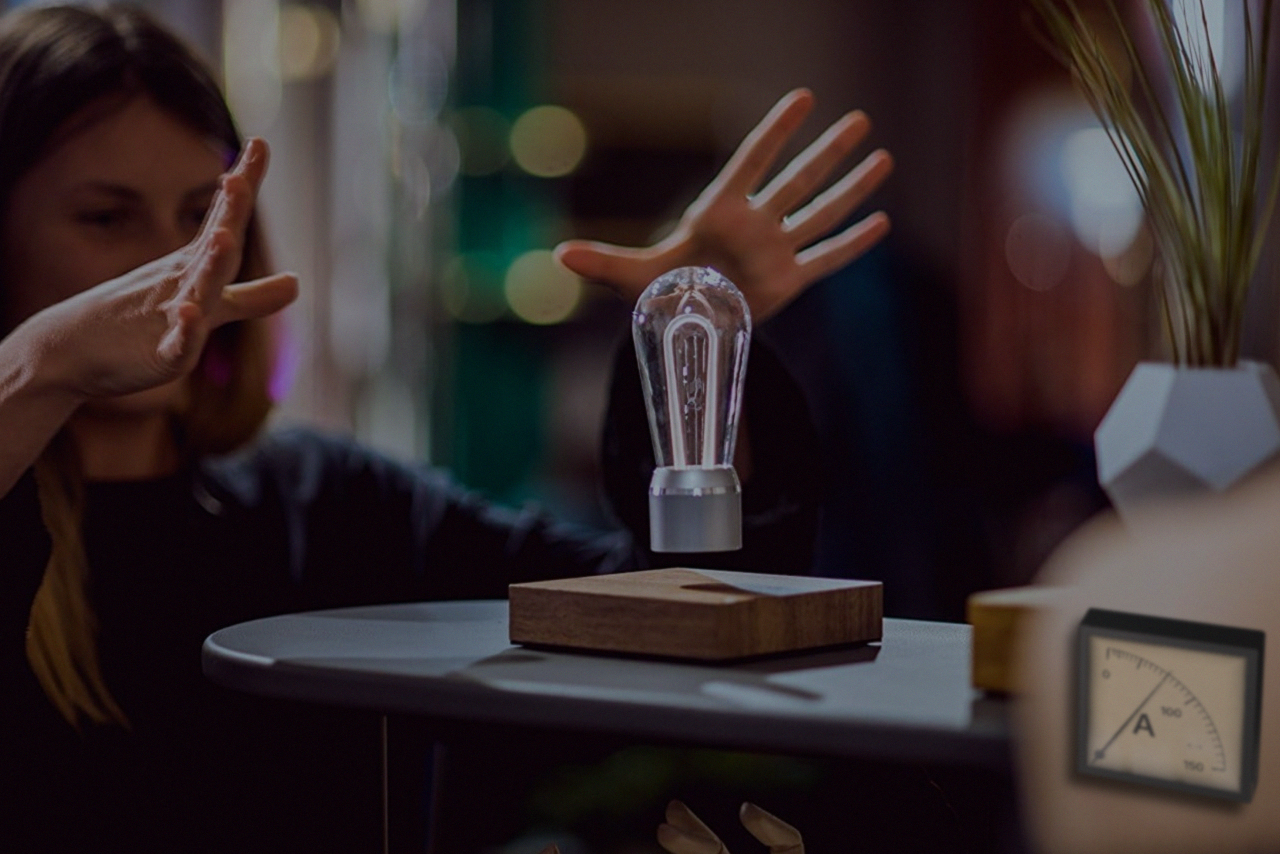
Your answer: 75A
